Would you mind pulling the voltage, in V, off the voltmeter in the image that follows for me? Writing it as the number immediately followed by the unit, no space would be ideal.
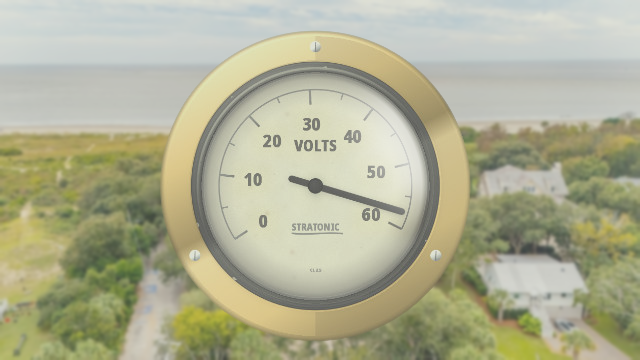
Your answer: 57.5V
